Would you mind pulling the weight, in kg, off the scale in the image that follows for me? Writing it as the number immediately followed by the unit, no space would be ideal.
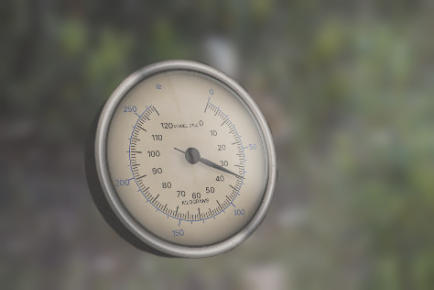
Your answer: 35kg
